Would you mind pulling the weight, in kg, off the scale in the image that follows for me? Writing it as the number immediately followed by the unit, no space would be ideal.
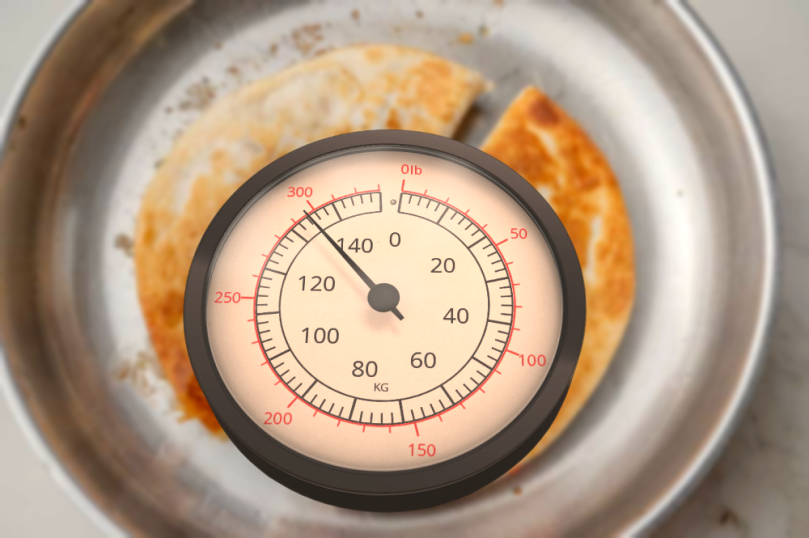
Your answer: 134kg
